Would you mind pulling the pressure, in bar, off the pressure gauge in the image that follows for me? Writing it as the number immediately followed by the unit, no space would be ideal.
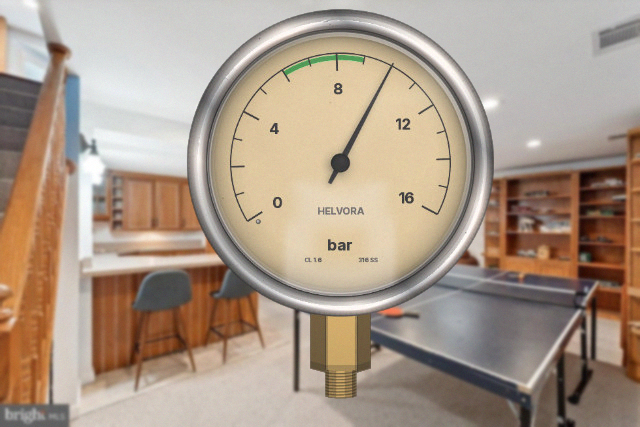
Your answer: 10bar
